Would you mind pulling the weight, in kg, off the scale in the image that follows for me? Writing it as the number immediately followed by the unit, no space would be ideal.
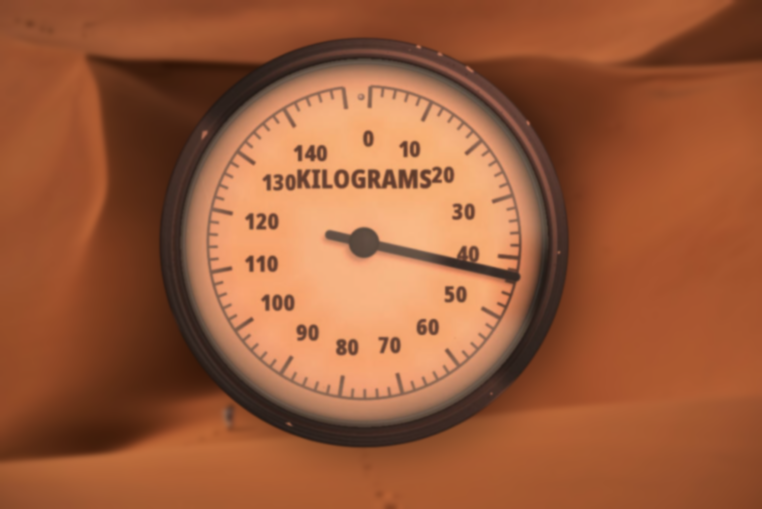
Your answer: 43kg
